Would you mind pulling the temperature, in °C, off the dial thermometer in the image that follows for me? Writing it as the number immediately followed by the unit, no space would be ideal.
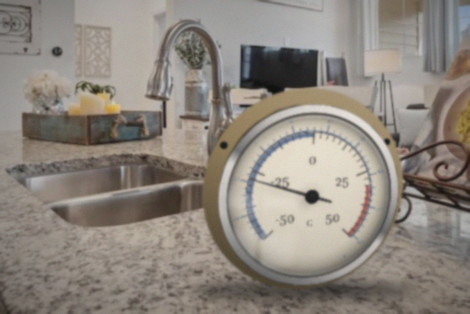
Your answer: -27.5°C
